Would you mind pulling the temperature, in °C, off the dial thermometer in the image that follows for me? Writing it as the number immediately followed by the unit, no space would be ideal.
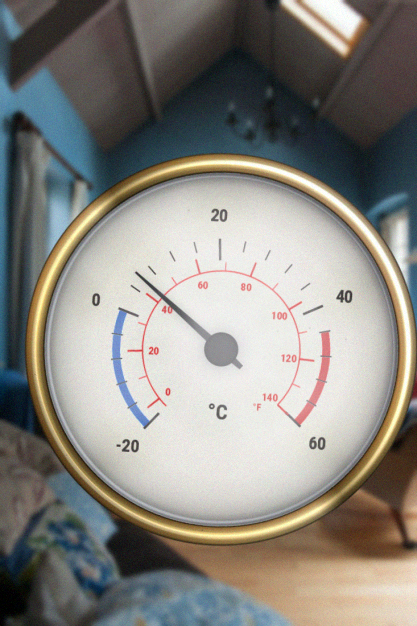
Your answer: 6°C
